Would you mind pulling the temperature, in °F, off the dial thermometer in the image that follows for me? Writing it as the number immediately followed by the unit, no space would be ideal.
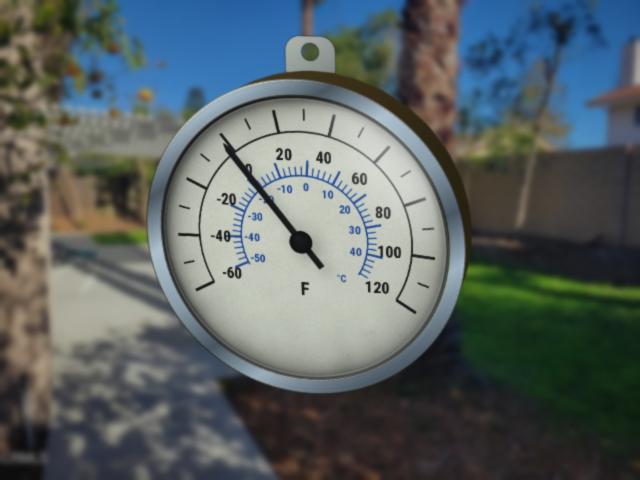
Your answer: 0°F
